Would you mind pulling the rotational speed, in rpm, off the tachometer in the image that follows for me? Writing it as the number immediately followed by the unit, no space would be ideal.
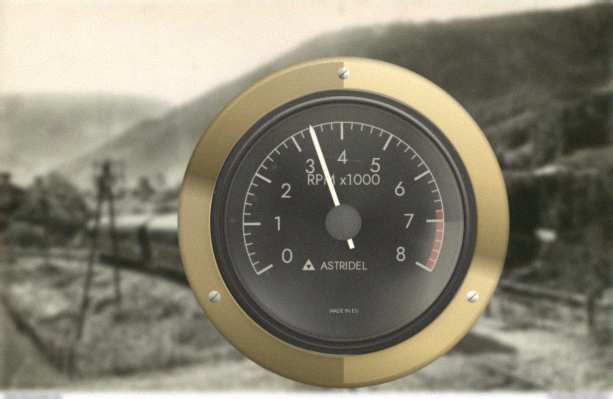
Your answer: 3400rpm
